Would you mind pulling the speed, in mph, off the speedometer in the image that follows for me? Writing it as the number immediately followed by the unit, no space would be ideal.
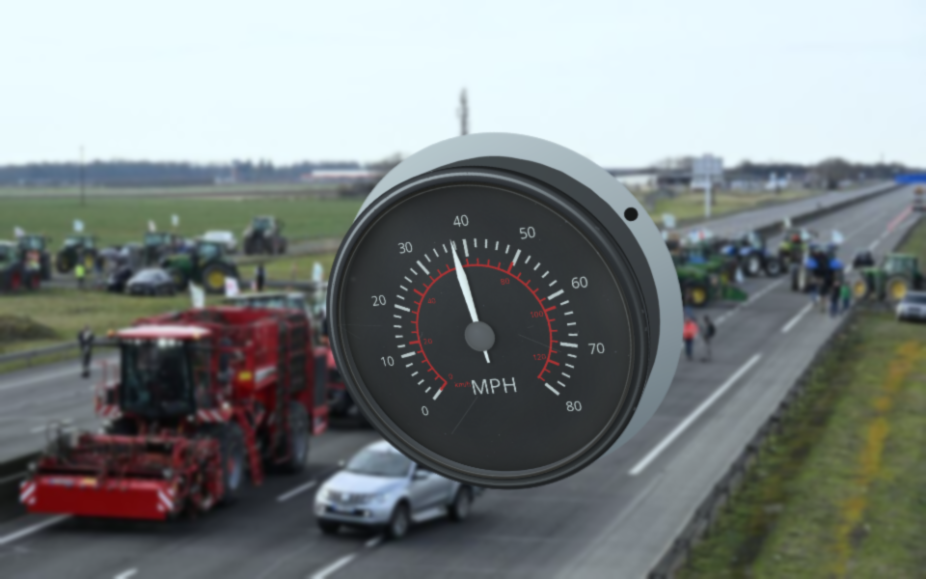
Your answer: 38mph
